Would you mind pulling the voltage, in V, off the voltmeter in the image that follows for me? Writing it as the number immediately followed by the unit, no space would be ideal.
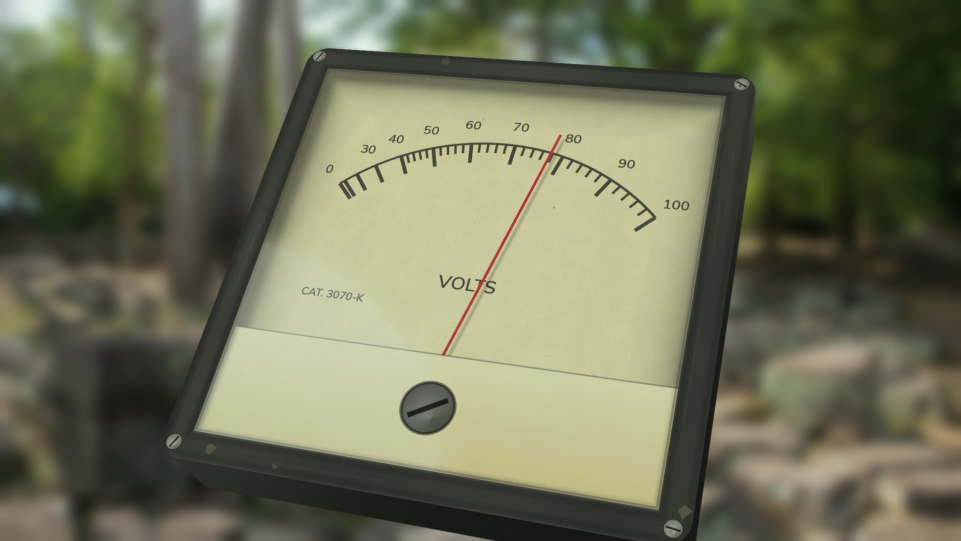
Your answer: 78V
